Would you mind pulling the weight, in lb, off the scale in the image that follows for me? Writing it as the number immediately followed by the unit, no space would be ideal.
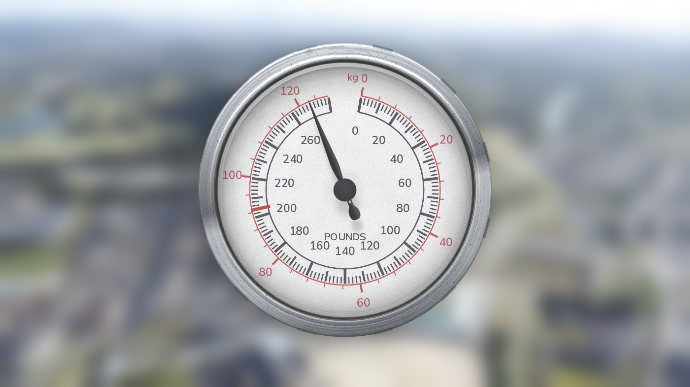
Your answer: 270lb
